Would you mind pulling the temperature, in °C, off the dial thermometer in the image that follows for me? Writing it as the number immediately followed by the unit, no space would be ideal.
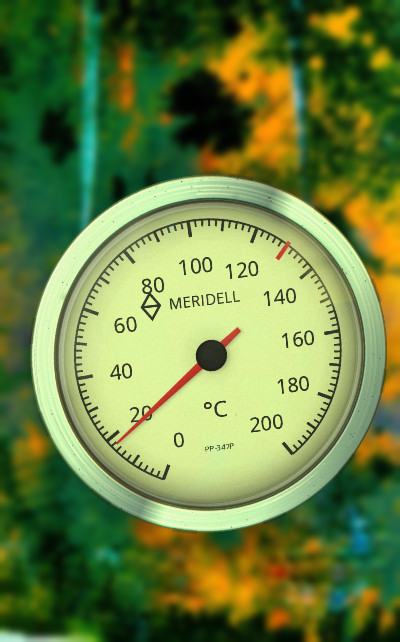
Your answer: 18°C
